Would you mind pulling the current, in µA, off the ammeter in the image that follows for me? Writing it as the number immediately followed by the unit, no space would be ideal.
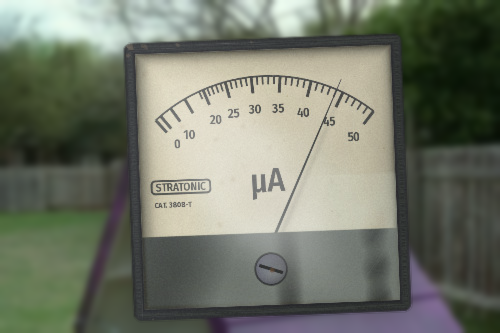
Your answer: 44µA
